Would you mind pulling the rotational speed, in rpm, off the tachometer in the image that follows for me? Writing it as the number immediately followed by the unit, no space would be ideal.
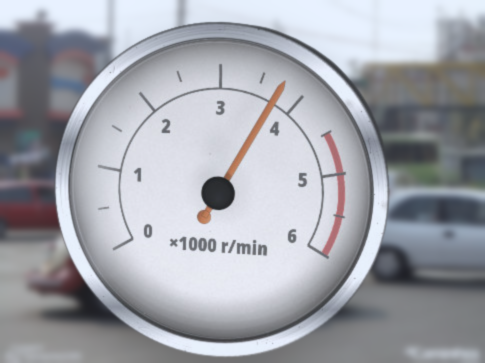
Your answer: 3750rpm
